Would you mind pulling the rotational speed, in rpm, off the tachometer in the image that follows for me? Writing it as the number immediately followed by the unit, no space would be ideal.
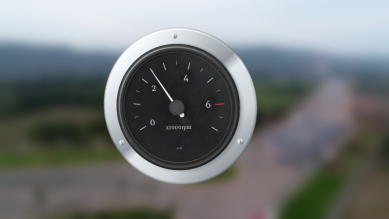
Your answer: 2500rpm
